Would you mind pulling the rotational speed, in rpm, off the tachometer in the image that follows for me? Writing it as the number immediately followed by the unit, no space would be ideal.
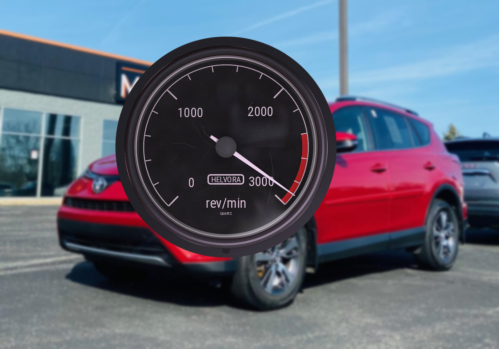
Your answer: 2900rpm
